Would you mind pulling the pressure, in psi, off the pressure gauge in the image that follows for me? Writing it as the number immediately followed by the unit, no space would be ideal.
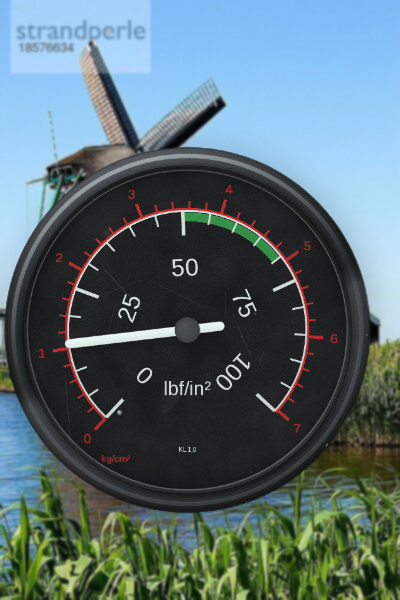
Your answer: 15psi
